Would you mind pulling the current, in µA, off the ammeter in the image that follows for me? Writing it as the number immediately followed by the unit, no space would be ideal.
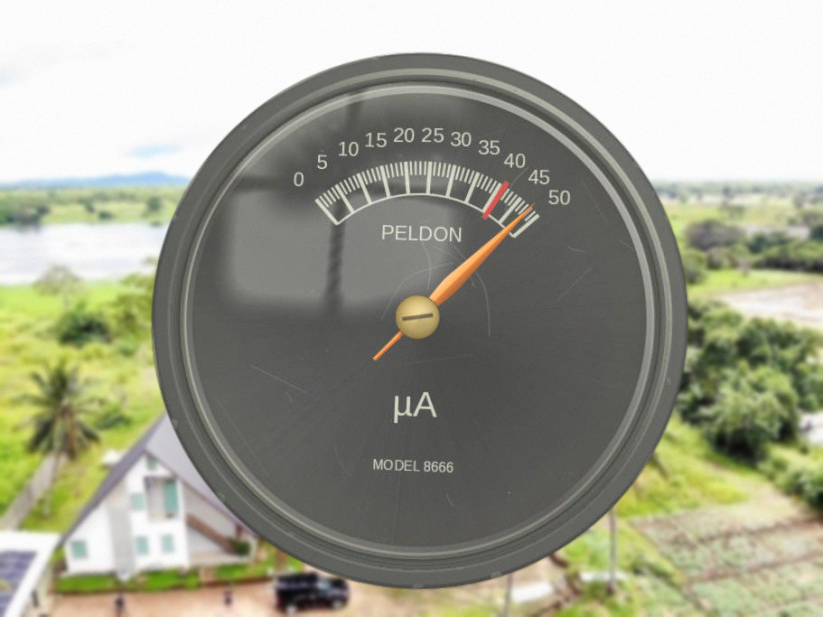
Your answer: 48µA
